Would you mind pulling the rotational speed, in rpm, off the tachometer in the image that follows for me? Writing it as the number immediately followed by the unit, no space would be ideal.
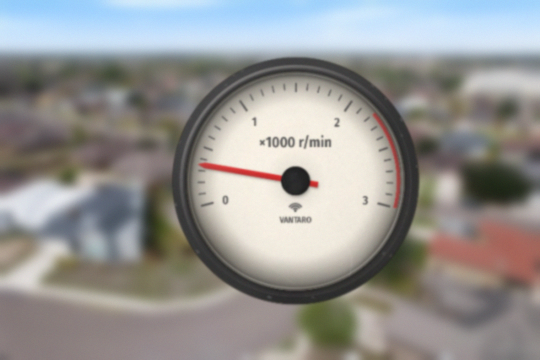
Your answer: 350rpm
